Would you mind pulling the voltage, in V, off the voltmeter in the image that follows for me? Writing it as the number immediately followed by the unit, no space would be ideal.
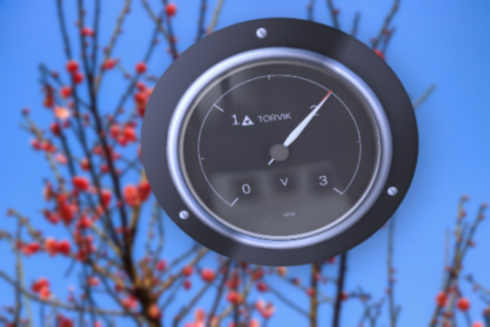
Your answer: 2V
